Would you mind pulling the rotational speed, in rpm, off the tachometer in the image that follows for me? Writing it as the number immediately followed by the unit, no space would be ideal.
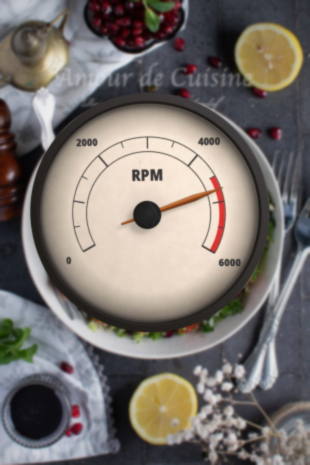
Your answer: 4750rpm
